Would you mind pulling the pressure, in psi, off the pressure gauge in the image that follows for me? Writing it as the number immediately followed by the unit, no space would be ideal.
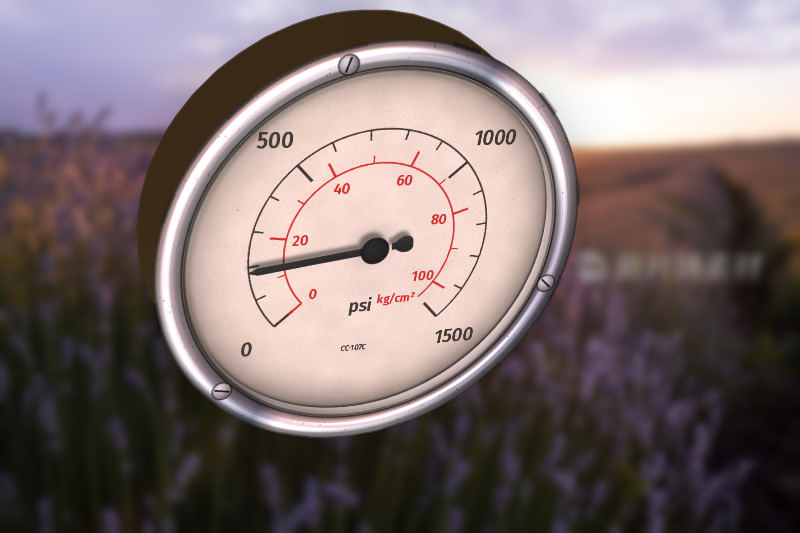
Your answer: 200psi
